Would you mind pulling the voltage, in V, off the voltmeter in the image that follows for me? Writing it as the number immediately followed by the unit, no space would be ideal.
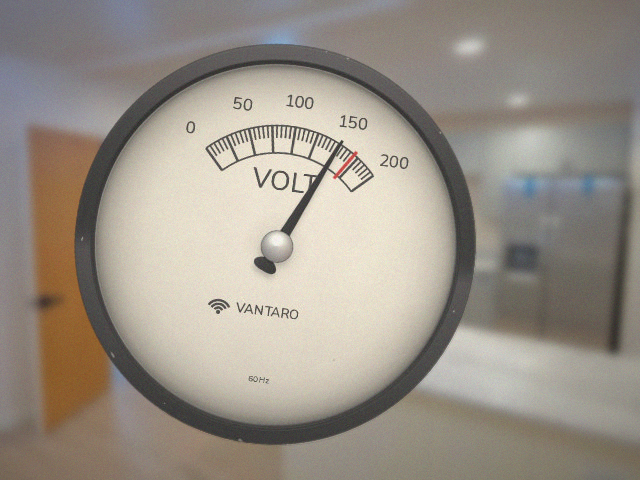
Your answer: 150V
